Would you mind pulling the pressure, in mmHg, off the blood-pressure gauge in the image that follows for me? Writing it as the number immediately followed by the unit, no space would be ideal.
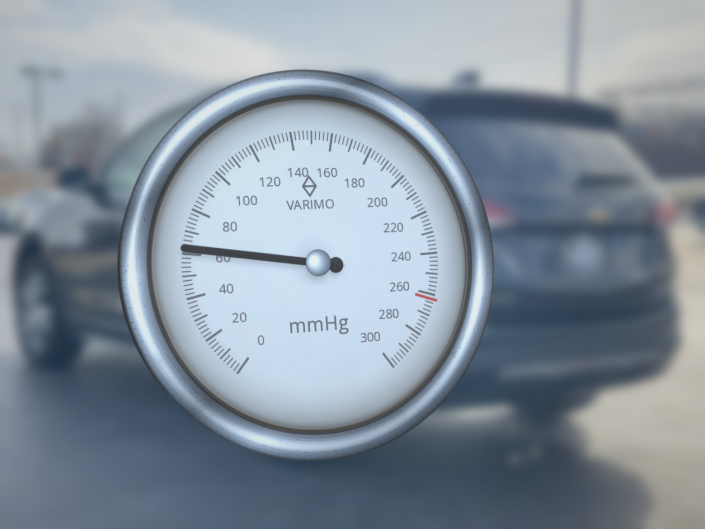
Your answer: 62mmHg
